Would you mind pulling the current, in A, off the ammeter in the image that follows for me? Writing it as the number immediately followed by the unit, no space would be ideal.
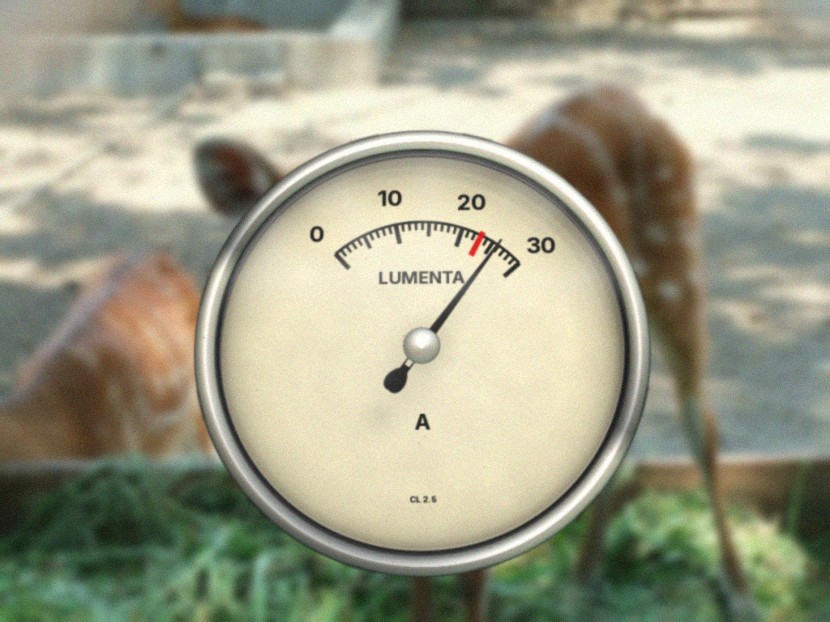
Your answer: 26A
